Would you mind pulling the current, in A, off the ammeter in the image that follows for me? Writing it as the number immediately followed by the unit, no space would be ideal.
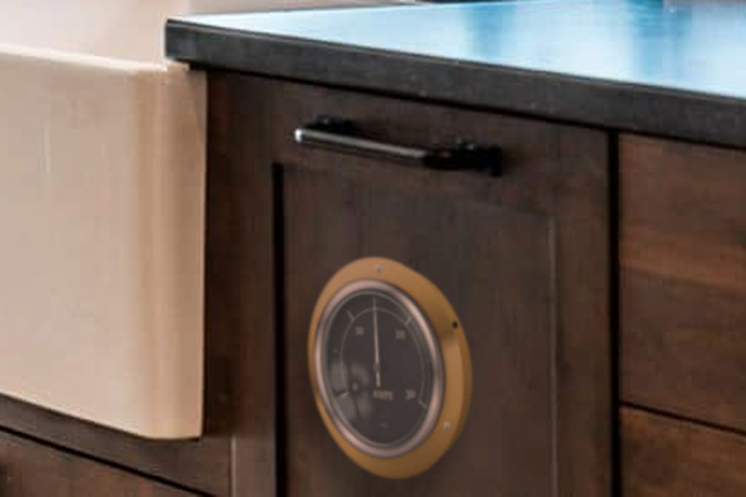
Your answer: 15A
